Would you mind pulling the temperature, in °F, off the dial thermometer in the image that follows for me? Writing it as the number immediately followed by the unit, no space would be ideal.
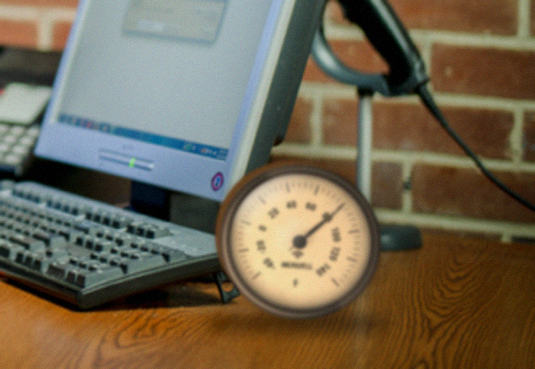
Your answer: 80°F
